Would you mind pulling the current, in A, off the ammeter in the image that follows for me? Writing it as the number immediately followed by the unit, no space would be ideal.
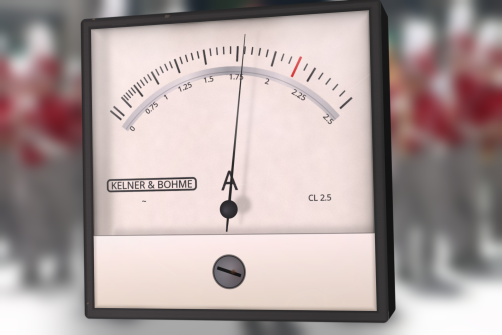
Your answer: 1.8A
